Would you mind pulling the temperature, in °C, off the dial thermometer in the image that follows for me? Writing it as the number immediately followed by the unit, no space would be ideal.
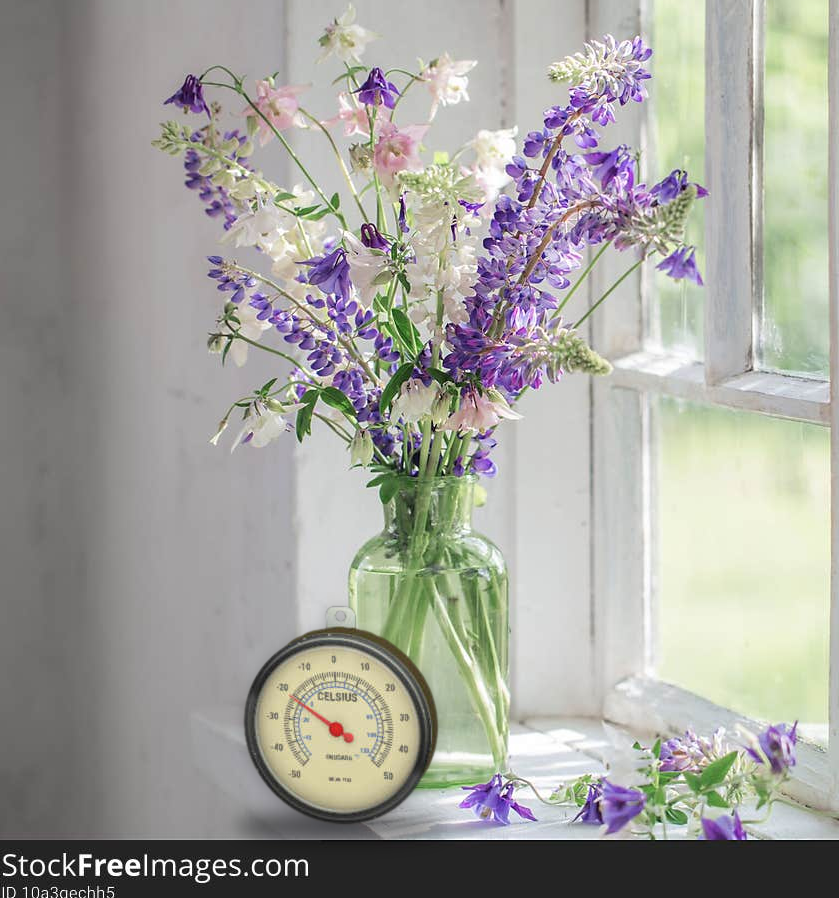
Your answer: -20°C
